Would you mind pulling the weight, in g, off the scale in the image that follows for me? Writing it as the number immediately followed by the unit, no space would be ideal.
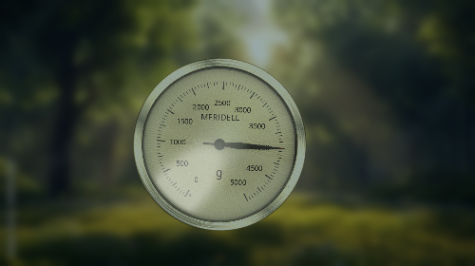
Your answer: 4000g
